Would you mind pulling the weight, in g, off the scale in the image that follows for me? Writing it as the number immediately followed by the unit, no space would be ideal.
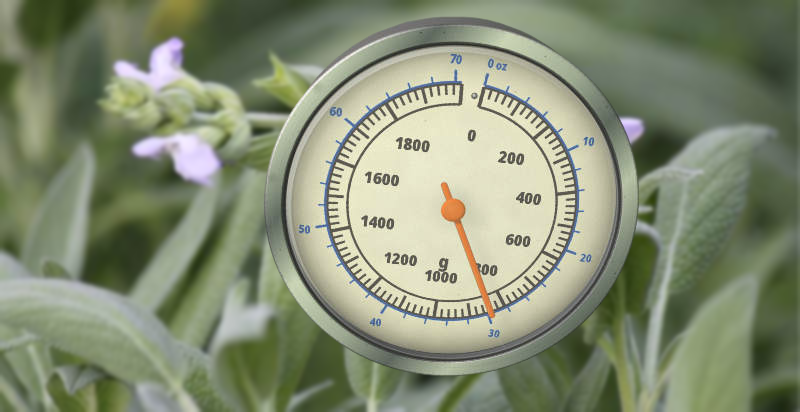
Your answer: 840g
